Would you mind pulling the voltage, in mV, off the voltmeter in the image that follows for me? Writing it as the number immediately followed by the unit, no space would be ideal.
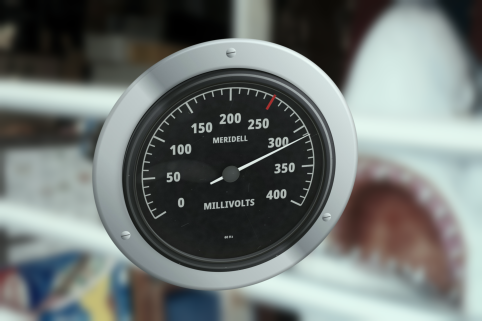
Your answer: 310mV
